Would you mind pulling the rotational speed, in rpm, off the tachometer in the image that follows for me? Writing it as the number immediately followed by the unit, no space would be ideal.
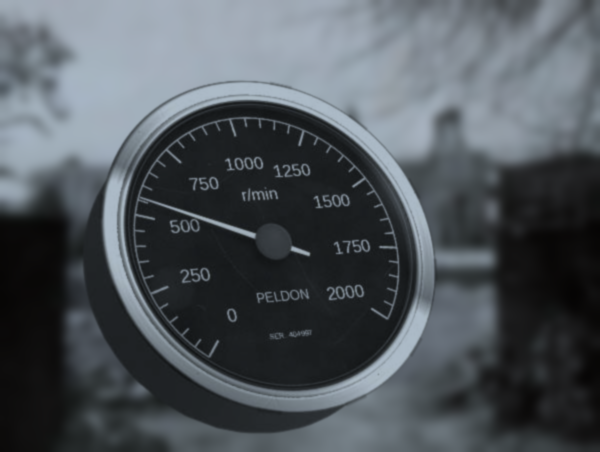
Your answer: 550rpm
